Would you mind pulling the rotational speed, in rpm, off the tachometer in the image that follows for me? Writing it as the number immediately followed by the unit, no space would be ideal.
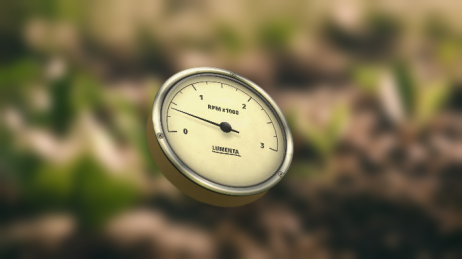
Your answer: 375rpm
